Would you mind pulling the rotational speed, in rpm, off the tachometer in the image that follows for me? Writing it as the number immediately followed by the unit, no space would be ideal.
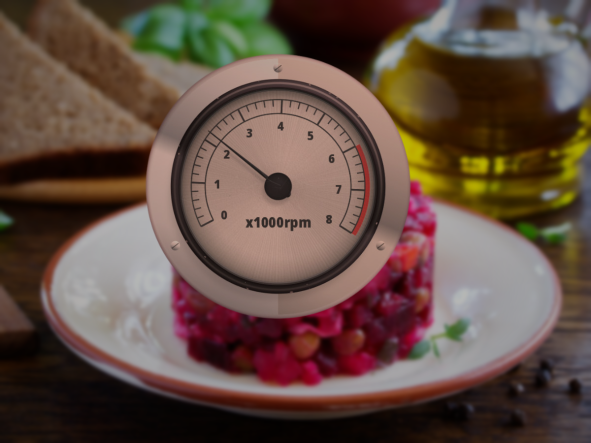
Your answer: 2200rpm
